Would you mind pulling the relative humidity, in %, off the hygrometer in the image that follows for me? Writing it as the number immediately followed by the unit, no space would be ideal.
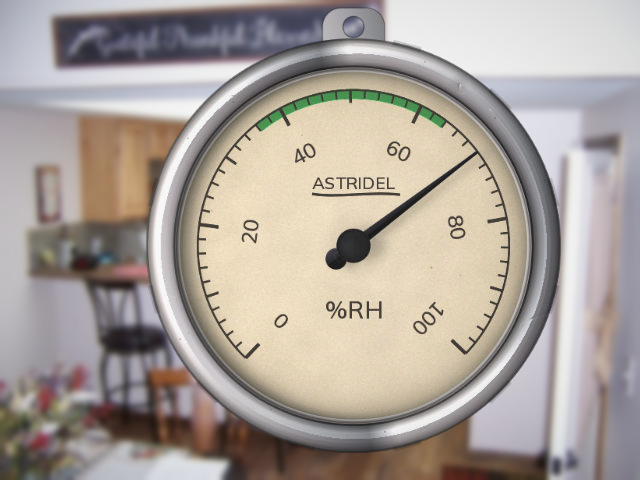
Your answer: 70%
